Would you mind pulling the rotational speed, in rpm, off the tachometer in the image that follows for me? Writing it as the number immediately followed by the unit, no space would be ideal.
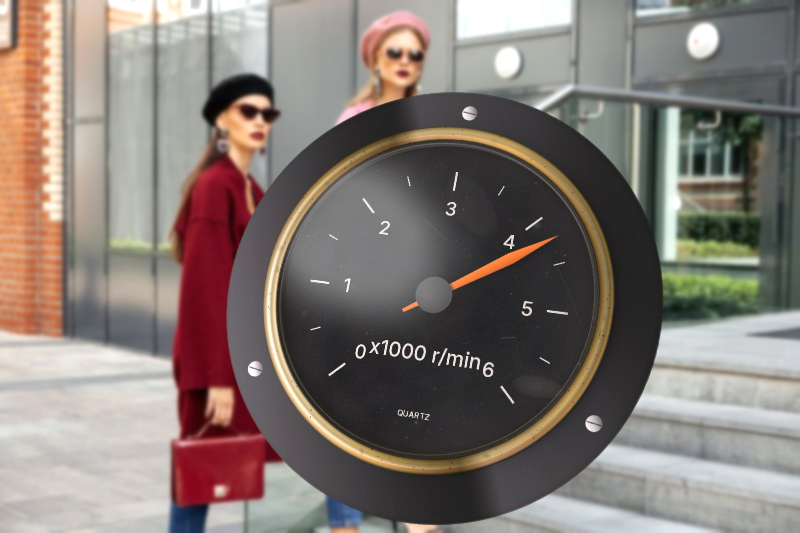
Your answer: 4250rpm
